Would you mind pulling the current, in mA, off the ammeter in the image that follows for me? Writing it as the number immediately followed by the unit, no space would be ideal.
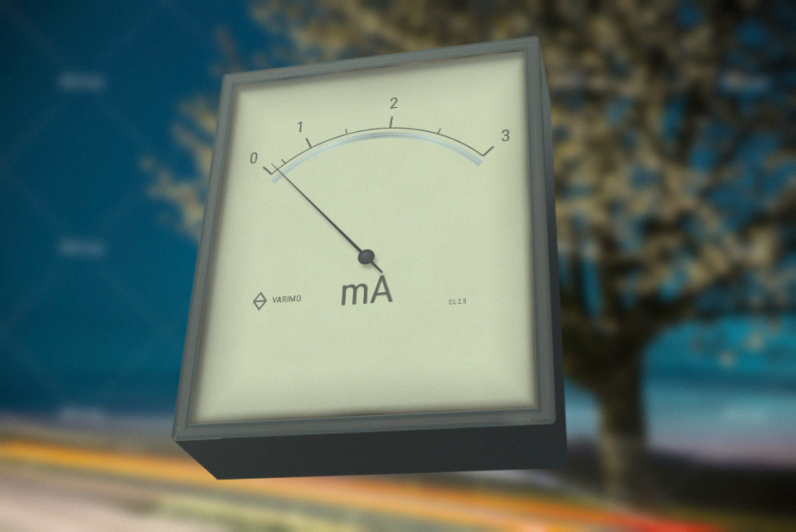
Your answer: 0.25mA
